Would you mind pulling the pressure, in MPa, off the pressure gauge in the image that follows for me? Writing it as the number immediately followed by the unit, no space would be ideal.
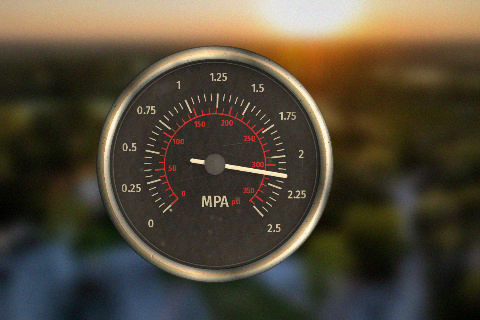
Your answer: 2.15MPa
